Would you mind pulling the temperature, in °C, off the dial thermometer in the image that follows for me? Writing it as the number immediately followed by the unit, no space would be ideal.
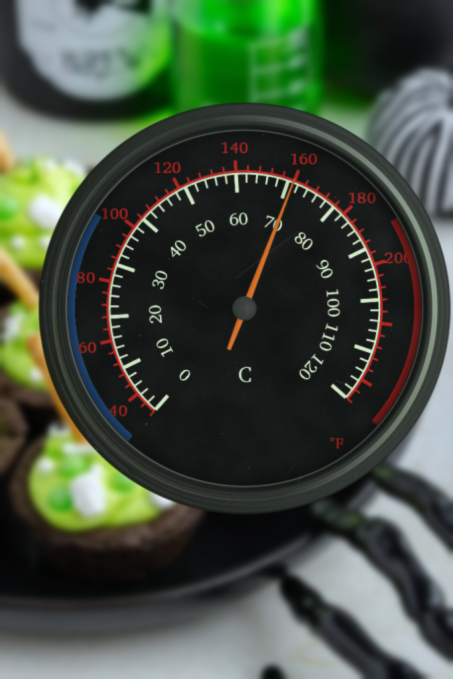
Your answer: 71°C
